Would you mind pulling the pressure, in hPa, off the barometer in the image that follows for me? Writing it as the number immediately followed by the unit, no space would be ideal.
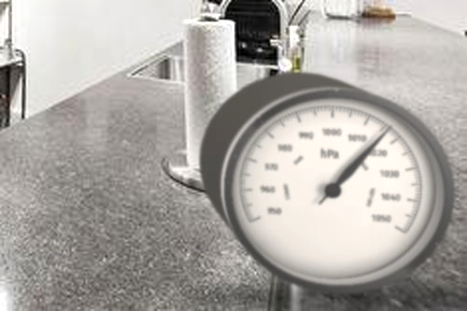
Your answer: 1015hPa
